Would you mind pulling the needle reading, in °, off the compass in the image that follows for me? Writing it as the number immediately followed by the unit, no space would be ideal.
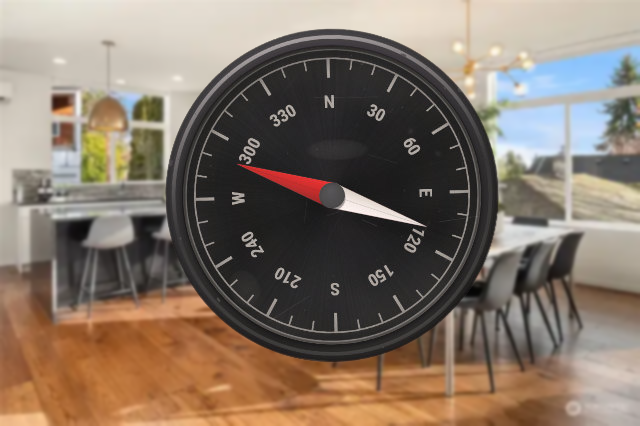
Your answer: 290°
